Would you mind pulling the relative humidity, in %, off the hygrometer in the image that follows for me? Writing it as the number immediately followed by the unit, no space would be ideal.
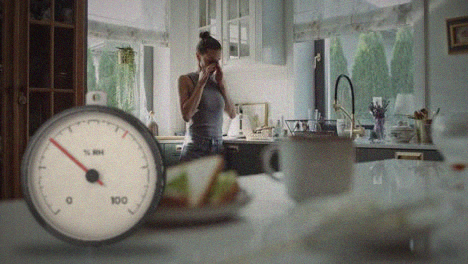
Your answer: 32%
